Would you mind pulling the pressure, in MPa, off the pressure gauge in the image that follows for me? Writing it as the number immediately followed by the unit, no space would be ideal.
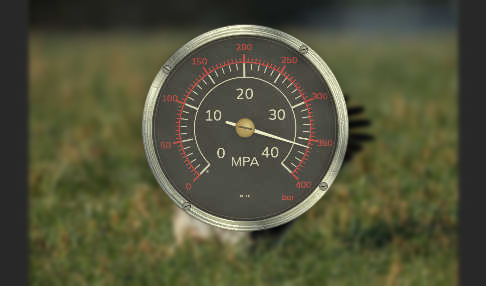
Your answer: 36MPa
